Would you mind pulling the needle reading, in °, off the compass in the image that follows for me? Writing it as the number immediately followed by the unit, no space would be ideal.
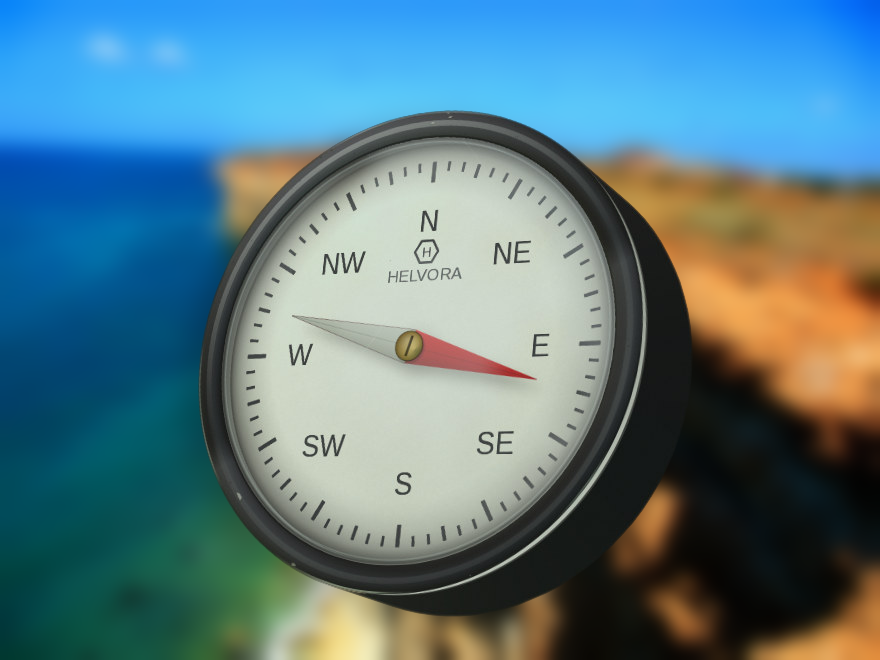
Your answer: 105°
